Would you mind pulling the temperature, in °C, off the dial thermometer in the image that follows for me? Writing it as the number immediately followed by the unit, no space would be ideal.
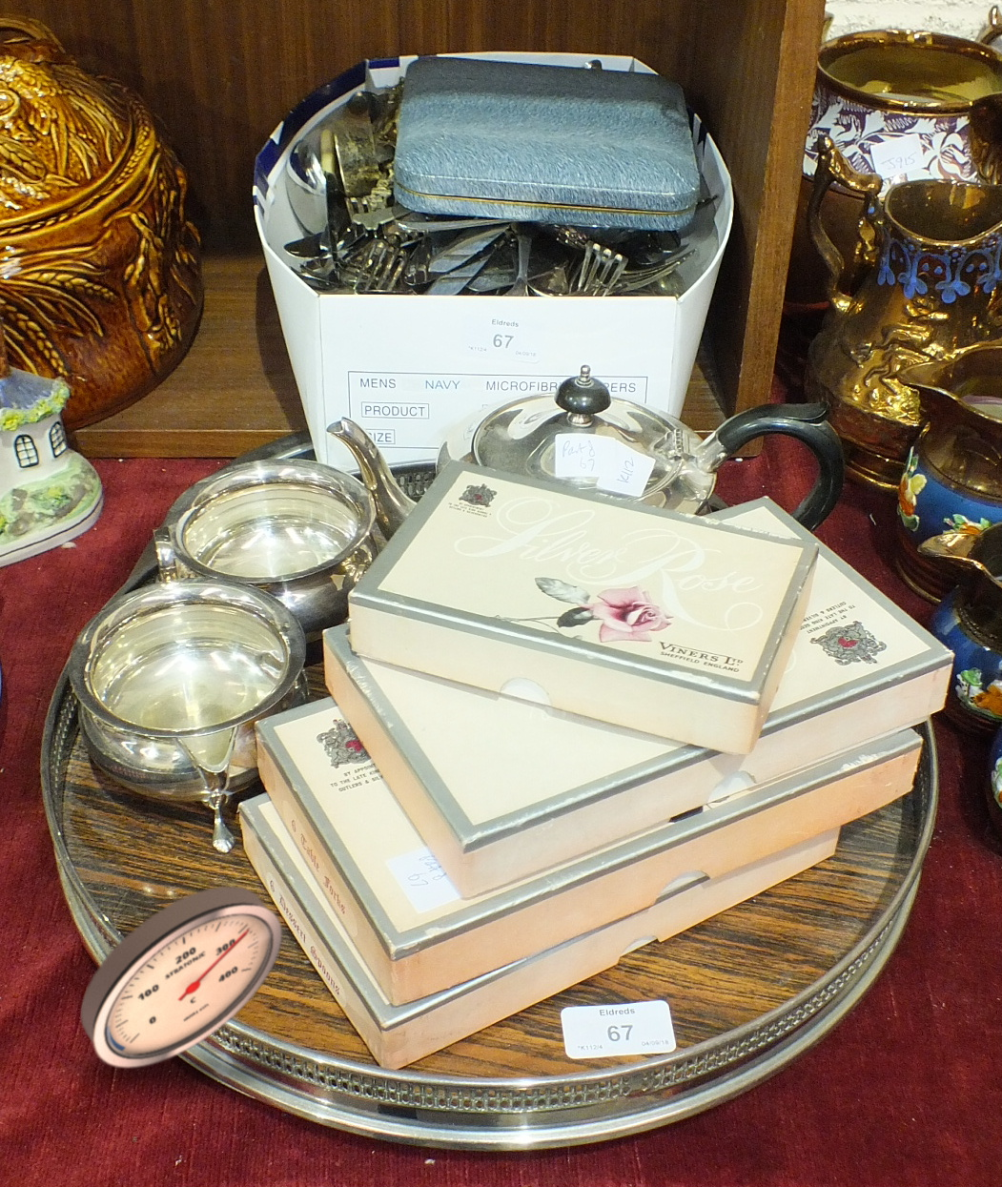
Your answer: 300°C
